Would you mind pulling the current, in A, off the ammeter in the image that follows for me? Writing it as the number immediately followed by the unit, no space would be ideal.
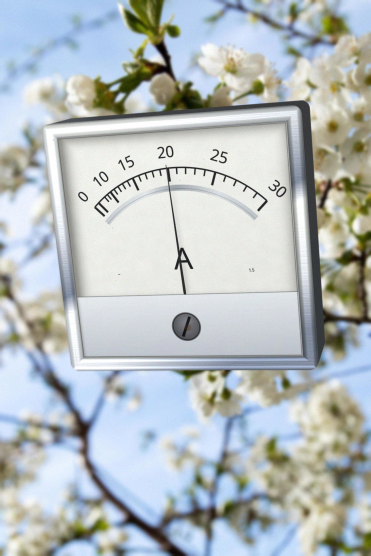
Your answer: 20A
